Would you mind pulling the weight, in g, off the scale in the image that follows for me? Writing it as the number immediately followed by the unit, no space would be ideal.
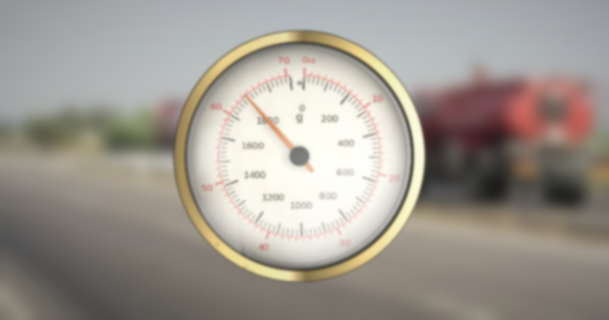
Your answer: 1800g
